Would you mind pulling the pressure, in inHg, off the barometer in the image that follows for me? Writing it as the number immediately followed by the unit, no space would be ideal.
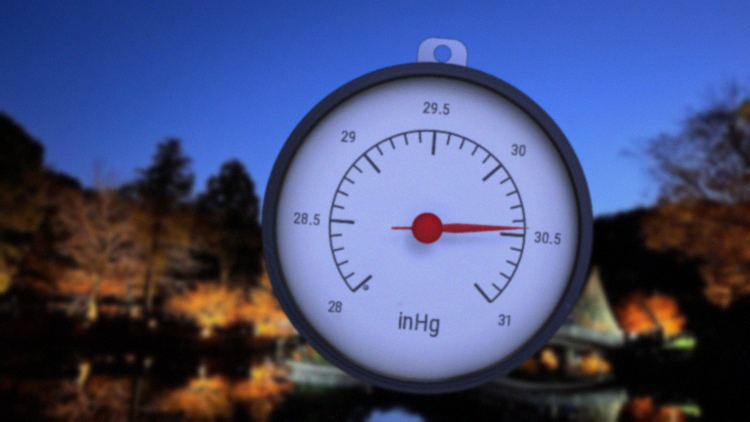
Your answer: 30.45inHg
